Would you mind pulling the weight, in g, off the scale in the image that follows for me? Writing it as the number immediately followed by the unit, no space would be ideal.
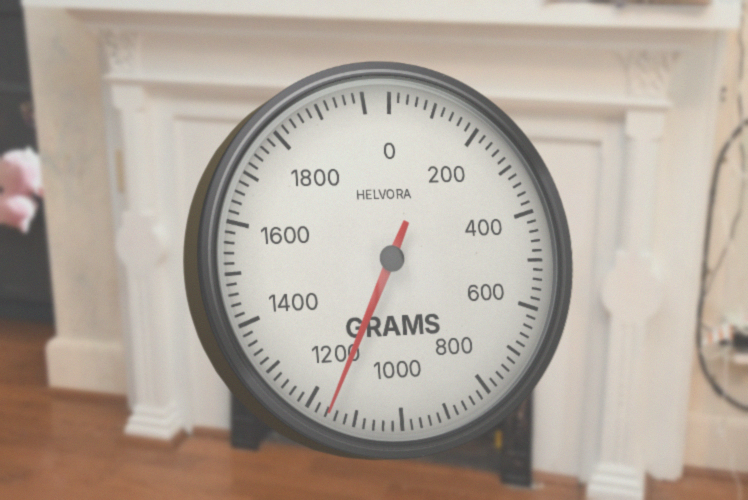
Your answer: 1160g
